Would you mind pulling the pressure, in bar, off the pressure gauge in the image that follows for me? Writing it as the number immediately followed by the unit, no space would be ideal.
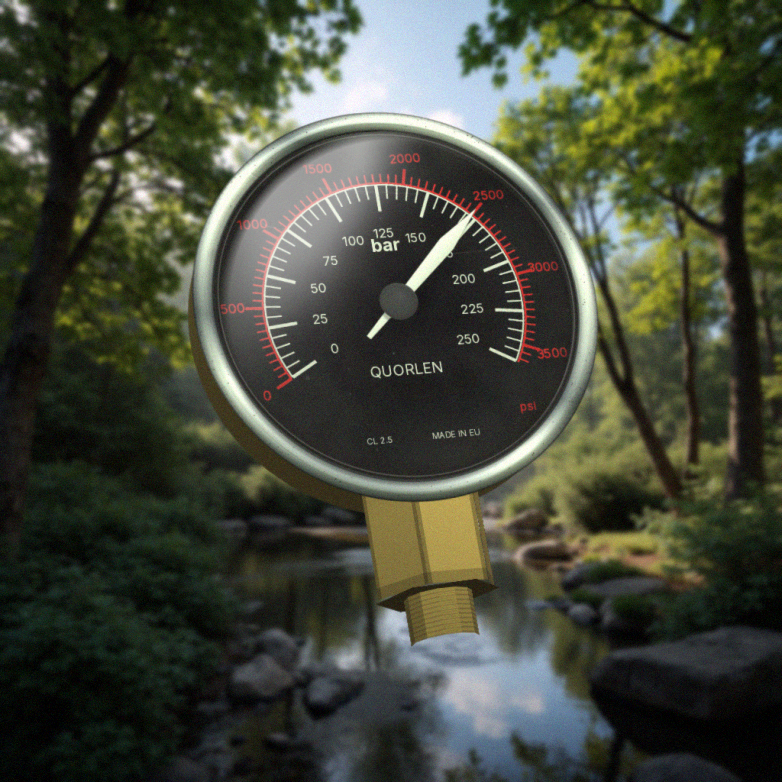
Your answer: 172.5bar
